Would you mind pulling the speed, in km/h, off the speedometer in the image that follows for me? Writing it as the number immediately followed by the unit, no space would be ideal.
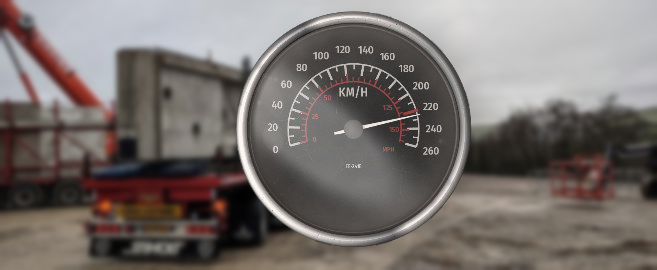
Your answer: 225km/h
